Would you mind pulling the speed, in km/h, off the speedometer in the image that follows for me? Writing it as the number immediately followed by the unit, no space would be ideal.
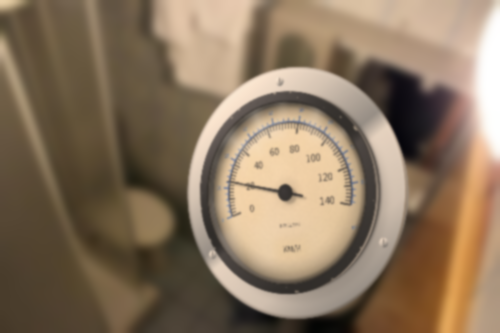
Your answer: 20km/h
